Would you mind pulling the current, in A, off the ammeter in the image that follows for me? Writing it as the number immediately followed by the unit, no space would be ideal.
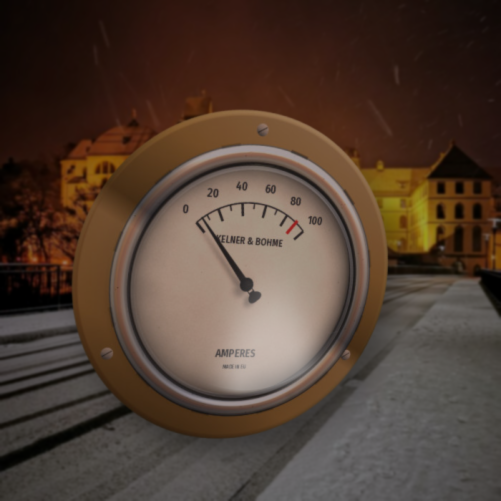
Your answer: 5A
